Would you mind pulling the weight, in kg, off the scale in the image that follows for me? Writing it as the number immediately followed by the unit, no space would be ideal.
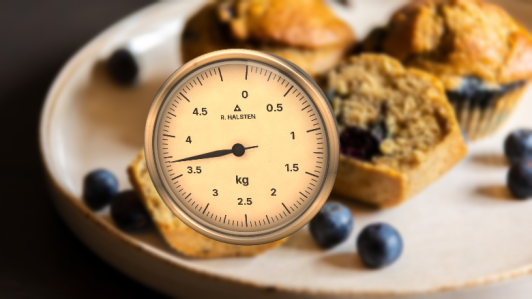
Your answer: 3.7kg
